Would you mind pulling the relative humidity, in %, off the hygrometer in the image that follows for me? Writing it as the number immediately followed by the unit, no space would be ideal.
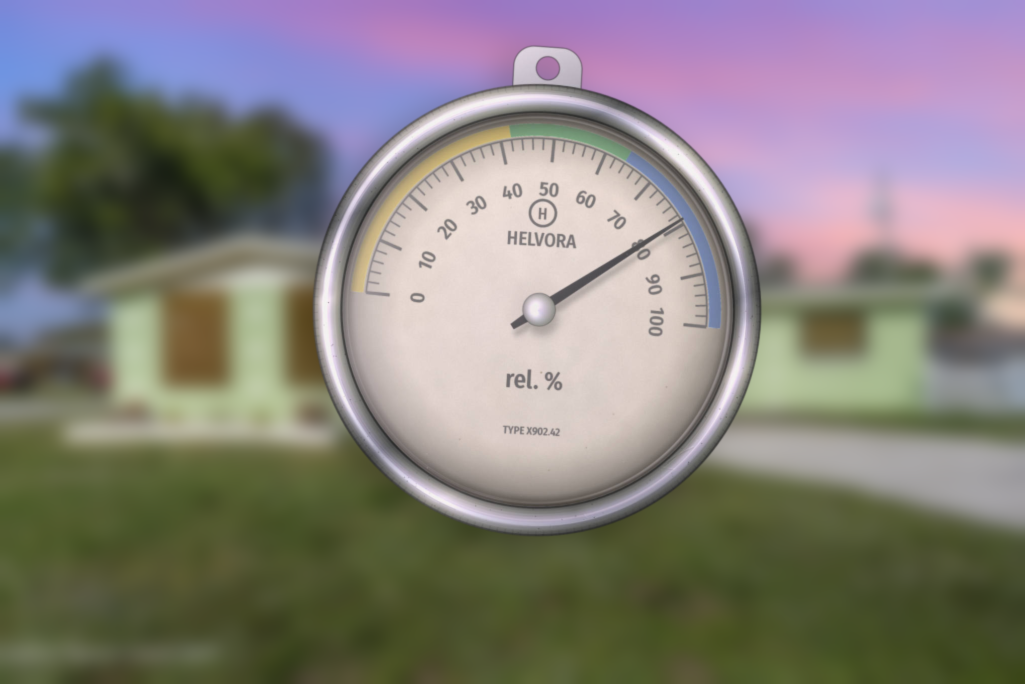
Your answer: 79%
